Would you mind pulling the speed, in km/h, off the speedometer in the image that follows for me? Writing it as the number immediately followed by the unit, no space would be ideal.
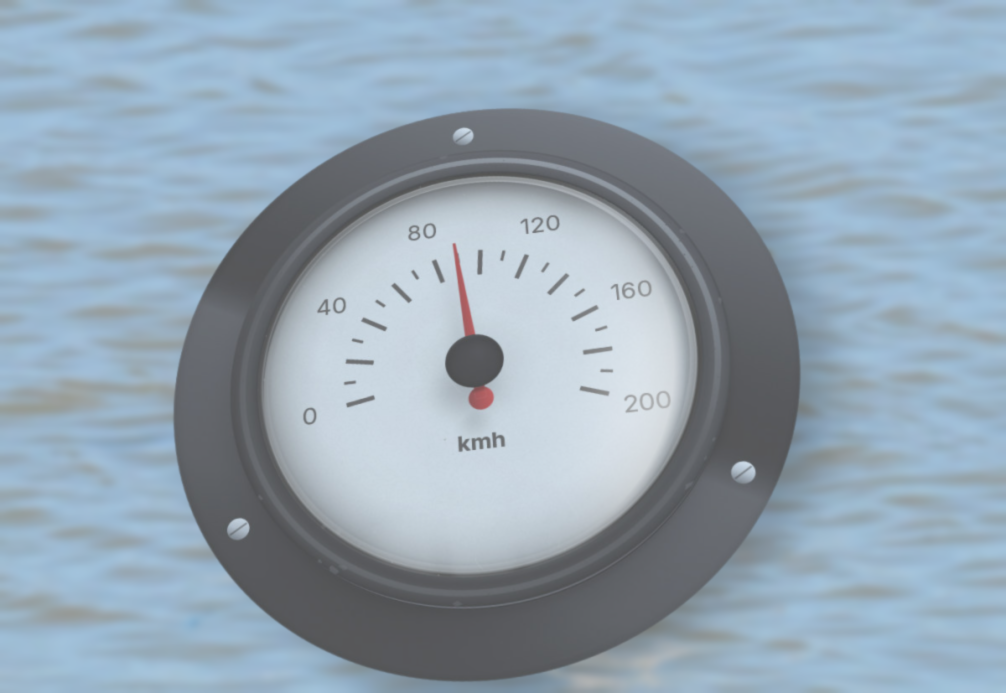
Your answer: 90km/h
